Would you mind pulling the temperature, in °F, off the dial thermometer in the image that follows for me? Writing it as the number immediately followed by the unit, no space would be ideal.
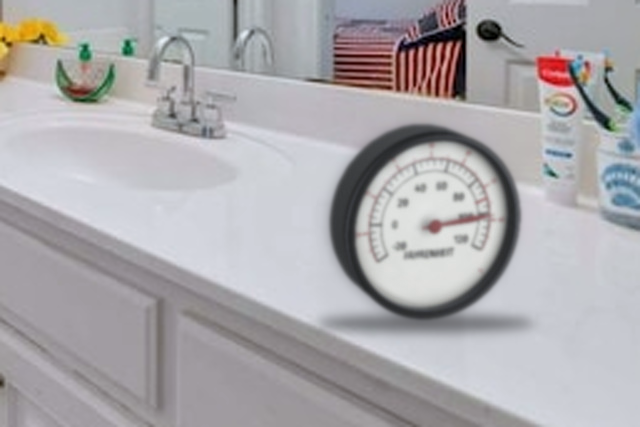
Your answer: 100°F
